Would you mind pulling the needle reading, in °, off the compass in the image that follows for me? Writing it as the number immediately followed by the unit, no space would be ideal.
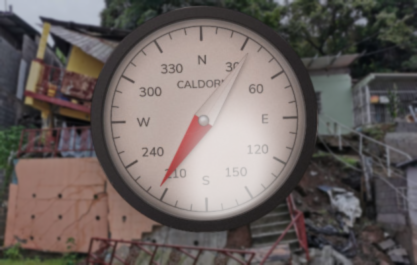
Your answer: 215°
